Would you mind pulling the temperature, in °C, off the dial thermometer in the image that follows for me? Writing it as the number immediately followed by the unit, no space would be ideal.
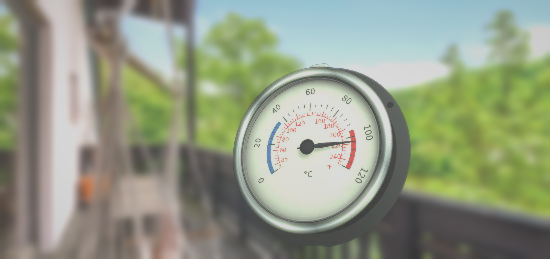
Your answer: 104°C
